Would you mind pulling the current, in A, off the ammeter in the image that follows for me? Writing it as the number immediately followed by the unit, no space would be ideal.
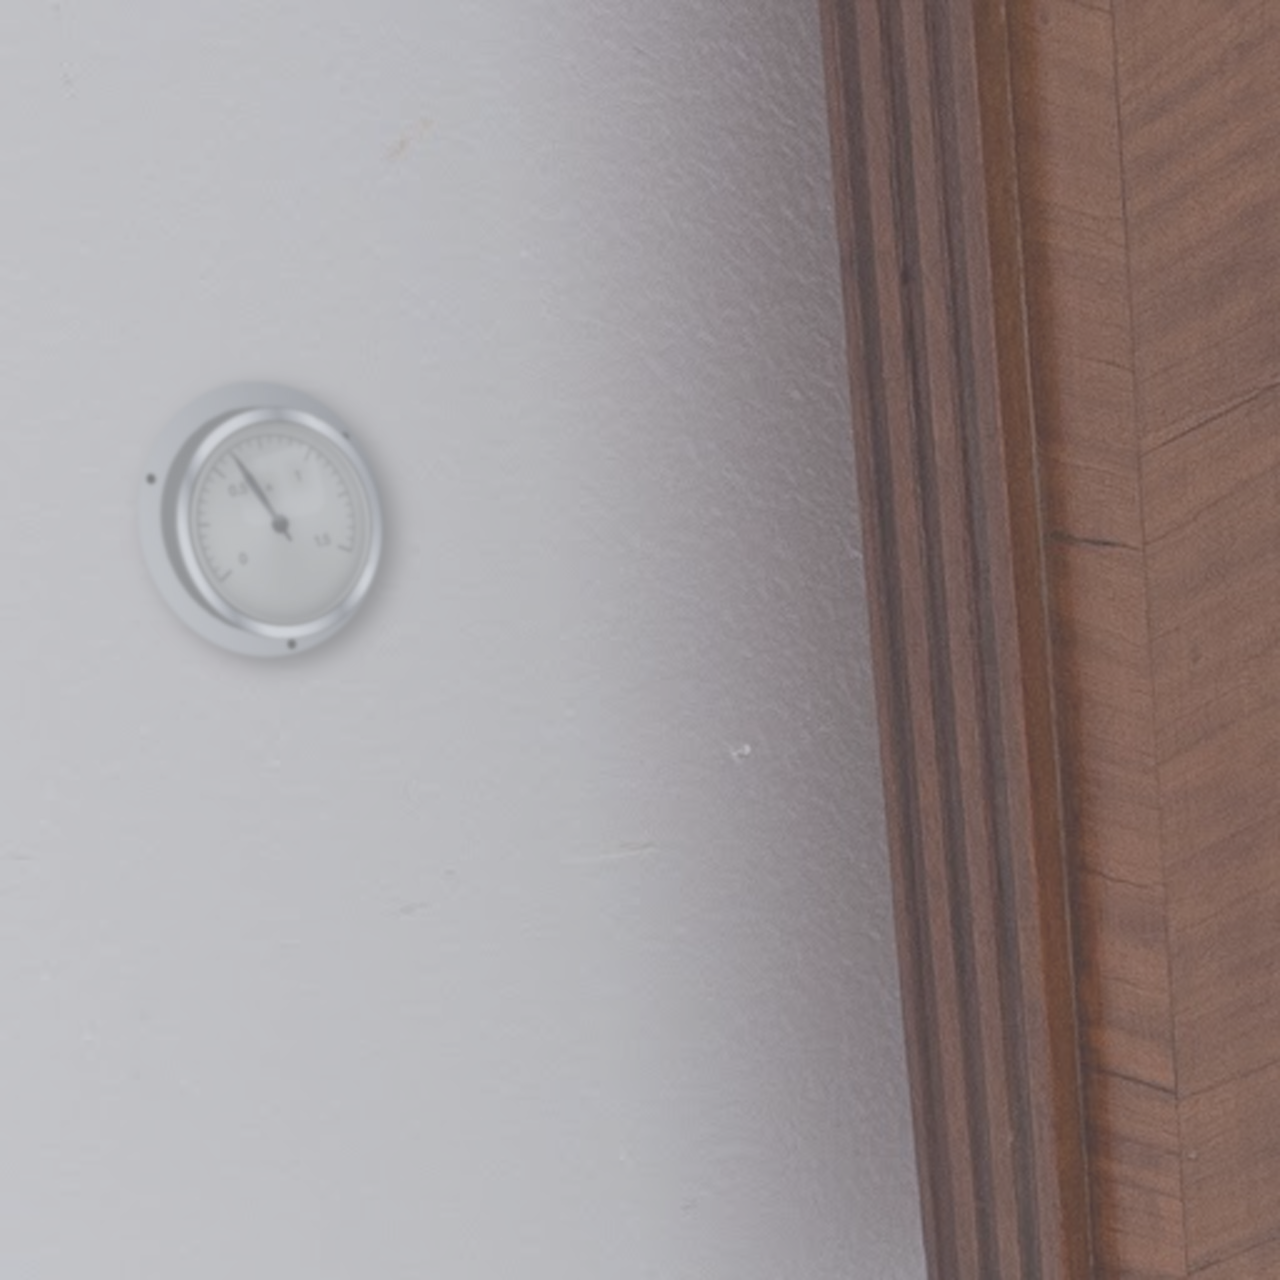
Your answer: 0.6A
